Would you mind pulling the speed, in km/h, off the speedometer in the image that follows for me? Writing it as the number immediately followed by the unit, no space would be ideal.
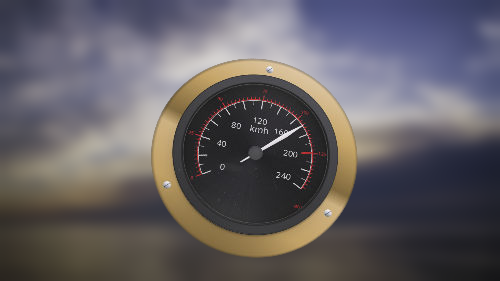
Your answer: 170km/h
